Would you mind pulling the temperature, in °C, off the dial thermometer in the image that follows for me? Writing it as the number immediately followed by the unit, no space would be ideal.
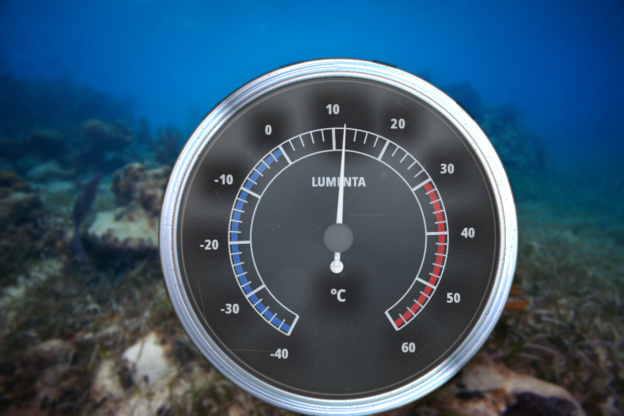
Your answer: 12°C
